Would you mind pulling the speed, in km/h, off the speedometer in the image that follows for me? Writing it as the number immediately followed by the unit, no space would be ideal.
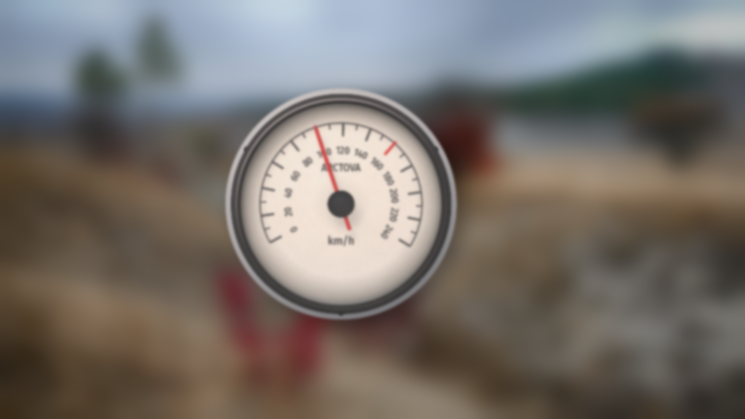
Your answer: 100km/h
